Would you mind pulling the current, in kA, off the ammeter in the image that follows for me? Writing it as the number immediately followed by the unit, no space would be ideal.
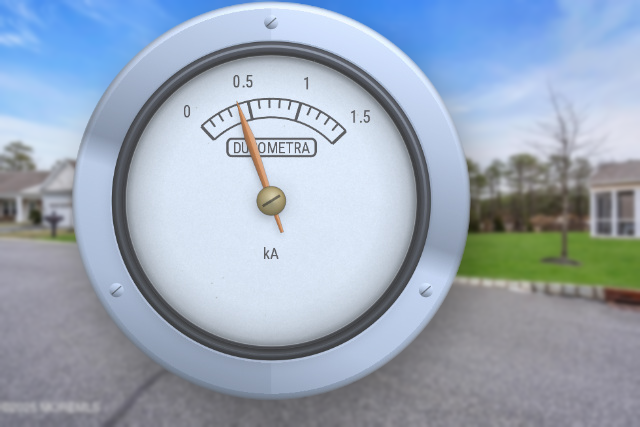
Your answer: 0.4kA
